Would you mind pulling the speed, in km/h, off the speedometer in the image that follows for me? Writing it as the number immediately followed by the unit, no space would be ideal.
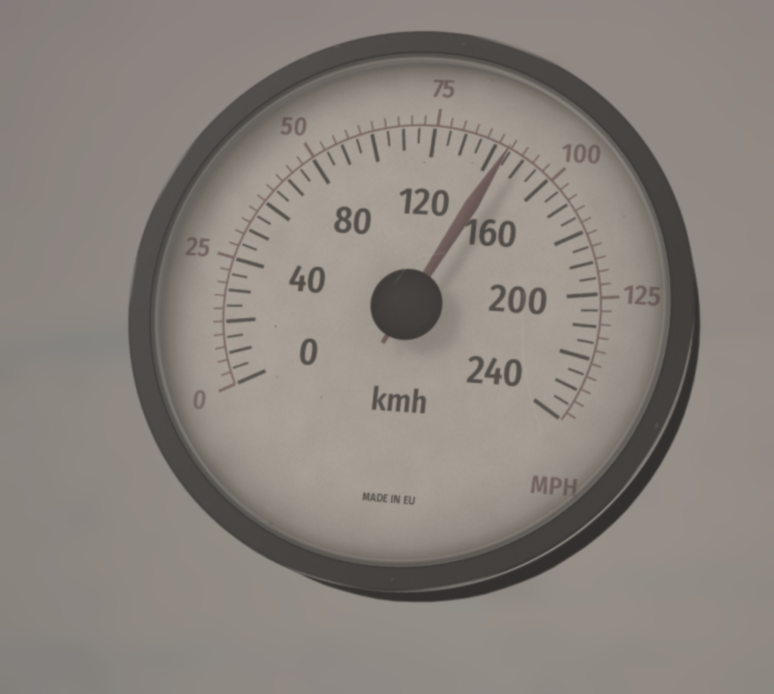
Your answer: 145km/h
